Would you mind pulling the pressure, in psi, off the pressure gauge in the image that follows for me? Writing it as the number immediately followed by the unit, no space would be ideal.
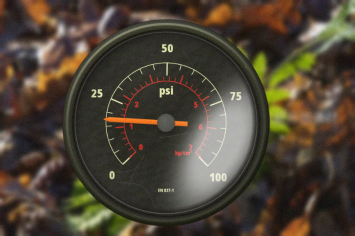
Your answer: 17.5psi
